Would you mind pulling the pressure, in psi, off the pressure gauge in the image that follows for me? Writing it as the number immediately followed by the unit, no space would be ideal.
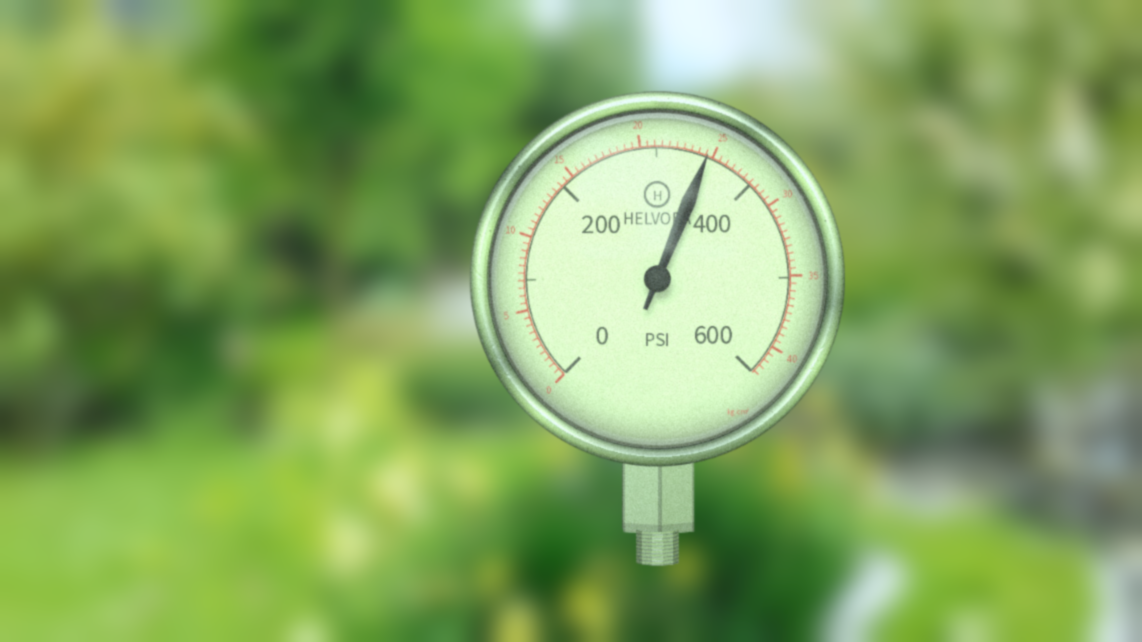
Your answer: 350psi
